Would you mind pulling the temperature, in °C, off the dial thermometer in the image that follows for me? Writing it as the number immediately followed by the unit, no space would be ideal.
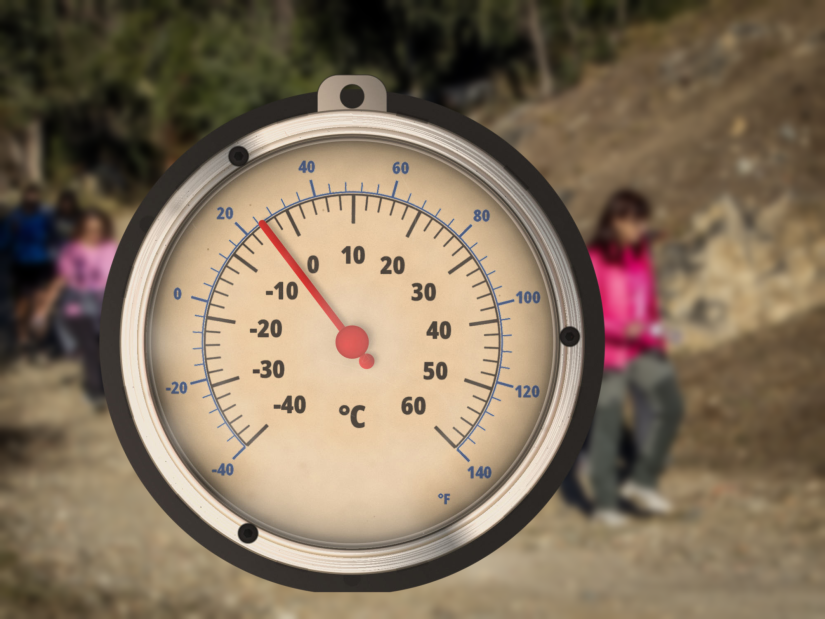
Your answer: -4°C
